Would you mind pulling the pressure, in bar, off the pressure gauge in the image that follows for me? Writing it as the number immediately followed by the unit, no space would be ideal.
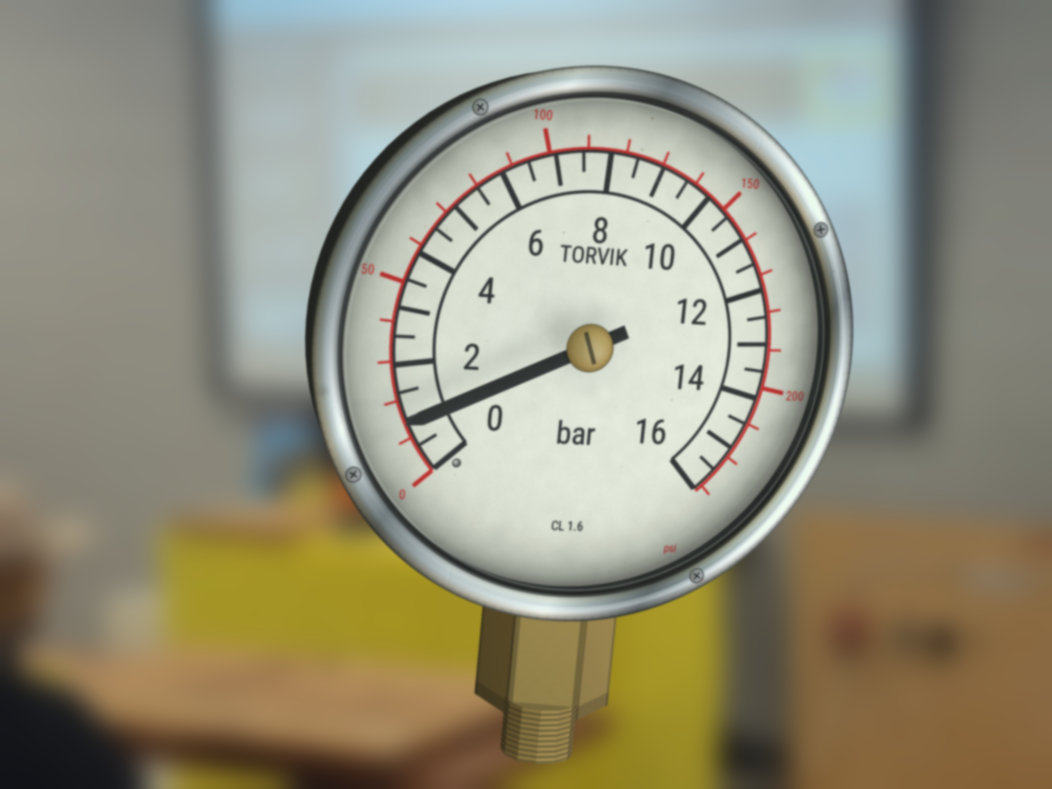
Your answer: 1bar
